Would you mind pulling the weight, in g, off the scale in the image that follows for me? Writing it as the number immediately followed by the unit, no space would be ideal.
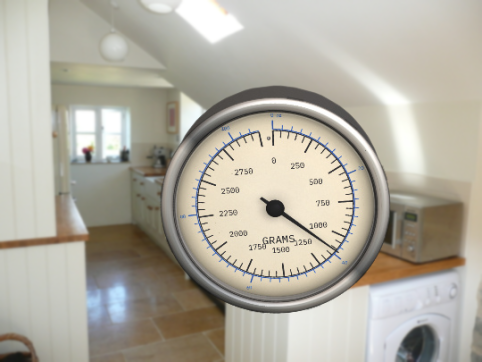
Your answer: 1100g
